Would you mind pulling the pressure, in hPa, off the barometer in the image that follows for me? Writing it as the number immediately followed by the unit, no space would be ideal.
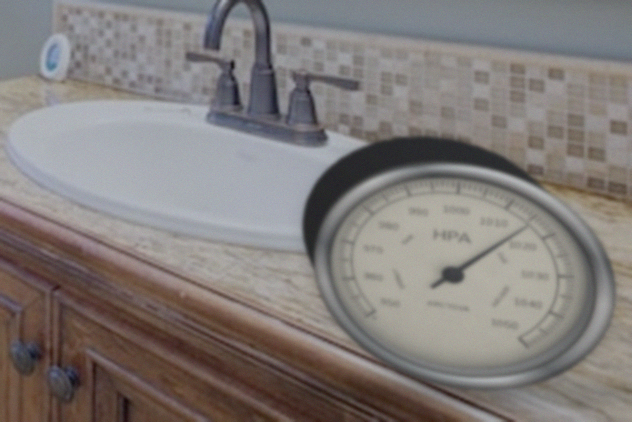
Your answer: 1015hPa
